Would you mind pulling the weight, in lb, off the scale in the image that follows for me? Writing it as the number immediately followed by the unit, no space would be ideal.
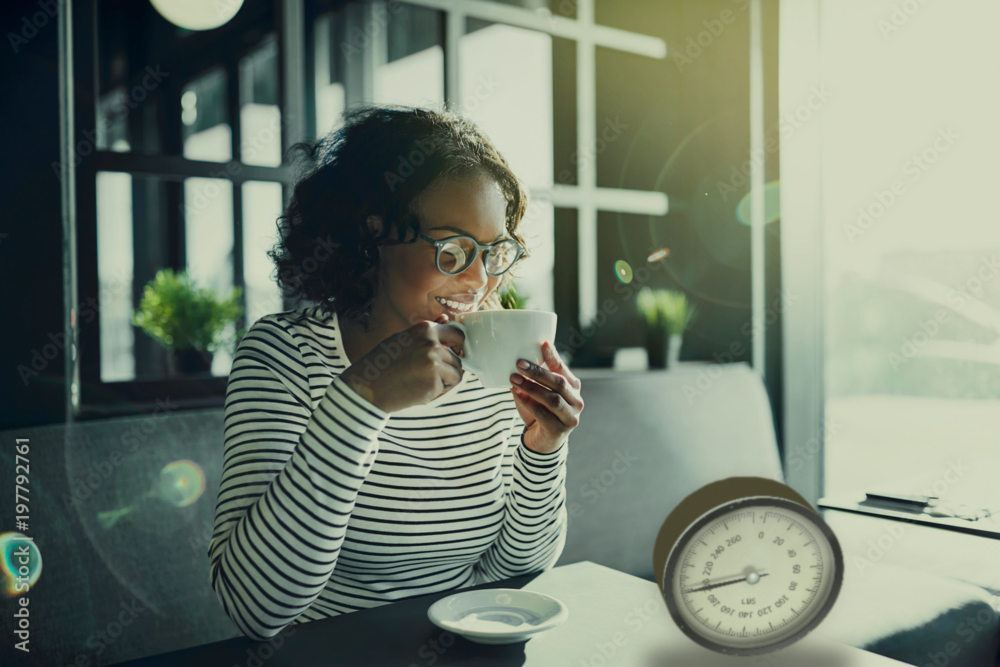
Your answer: 200lb
